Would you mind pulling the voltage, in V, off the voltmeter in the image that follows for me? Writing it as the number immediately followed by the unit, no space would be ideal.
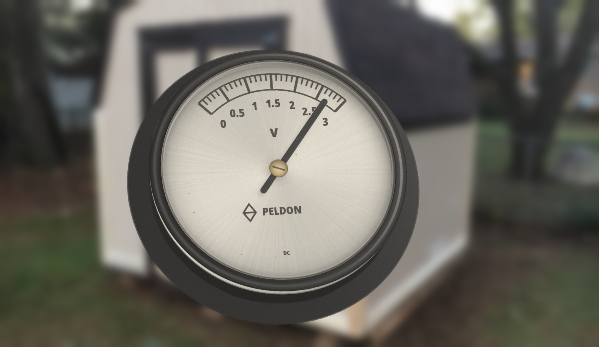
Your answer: 2.7V
